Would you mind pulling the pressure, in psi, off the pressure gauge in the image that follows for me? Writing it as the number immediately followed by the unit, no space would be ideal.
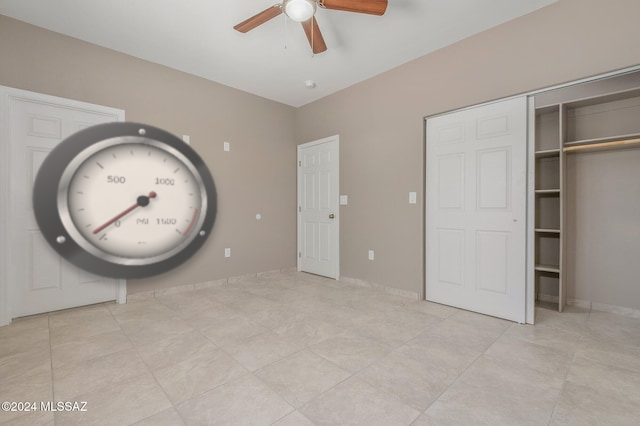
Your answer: 50psi
